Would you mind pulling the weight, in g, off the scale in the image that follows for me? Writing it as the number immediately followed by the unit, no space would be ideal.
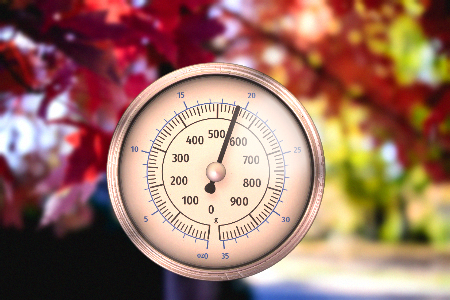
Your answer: 550g
